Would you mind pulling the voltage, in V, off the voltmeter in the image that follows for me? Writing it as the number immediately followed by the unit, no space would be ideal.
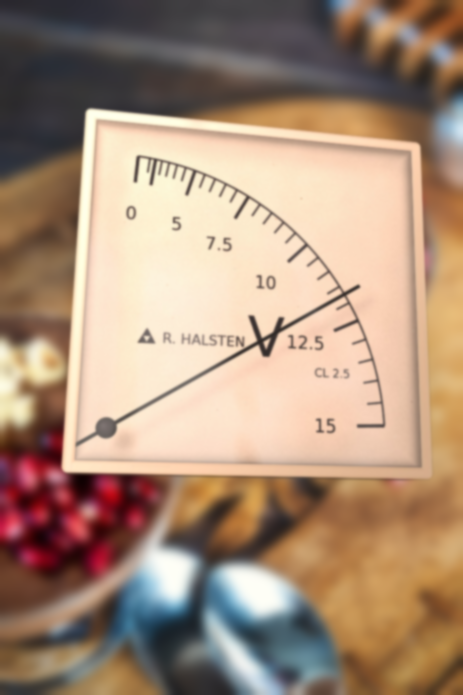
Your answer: 11.75V
